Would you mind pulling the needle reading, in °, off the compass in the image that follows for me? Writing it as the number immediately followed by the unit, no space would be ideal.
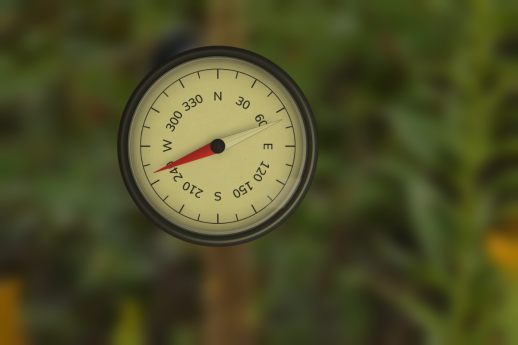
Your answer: 247.5°
